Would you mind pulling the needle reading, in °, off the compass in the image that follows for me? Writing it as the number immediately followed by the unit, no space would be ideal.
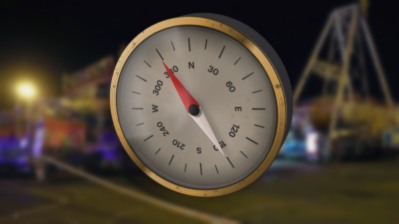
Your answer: 330°
